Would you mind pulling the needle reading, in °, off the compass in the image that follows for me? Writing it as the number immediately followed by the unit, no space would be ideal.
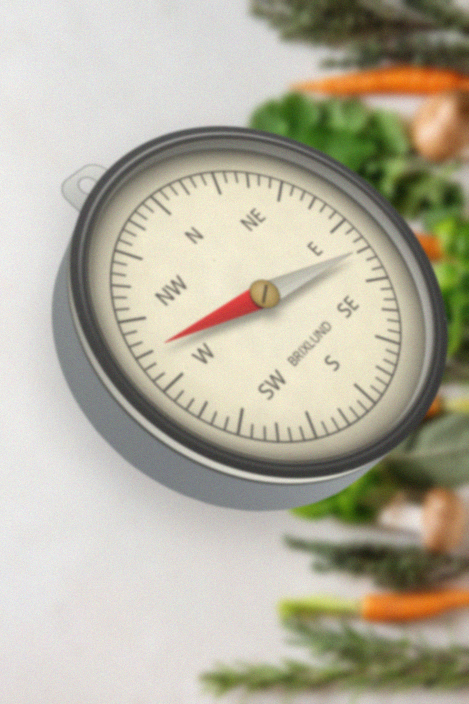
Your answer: 285°
